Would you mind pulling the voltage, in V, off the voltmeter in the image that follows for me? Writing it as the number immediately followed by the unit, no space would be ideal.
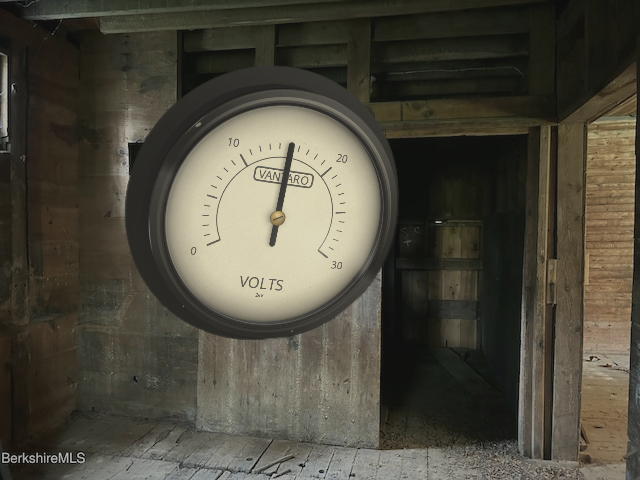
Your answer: 15V
